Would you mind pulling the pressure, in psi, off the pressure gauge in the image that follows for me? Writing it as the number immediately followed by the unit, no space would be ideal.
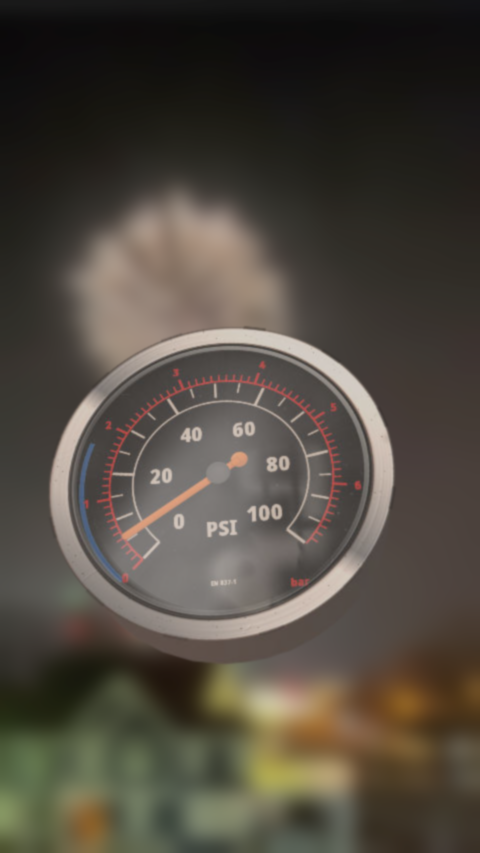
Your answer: 5psi
